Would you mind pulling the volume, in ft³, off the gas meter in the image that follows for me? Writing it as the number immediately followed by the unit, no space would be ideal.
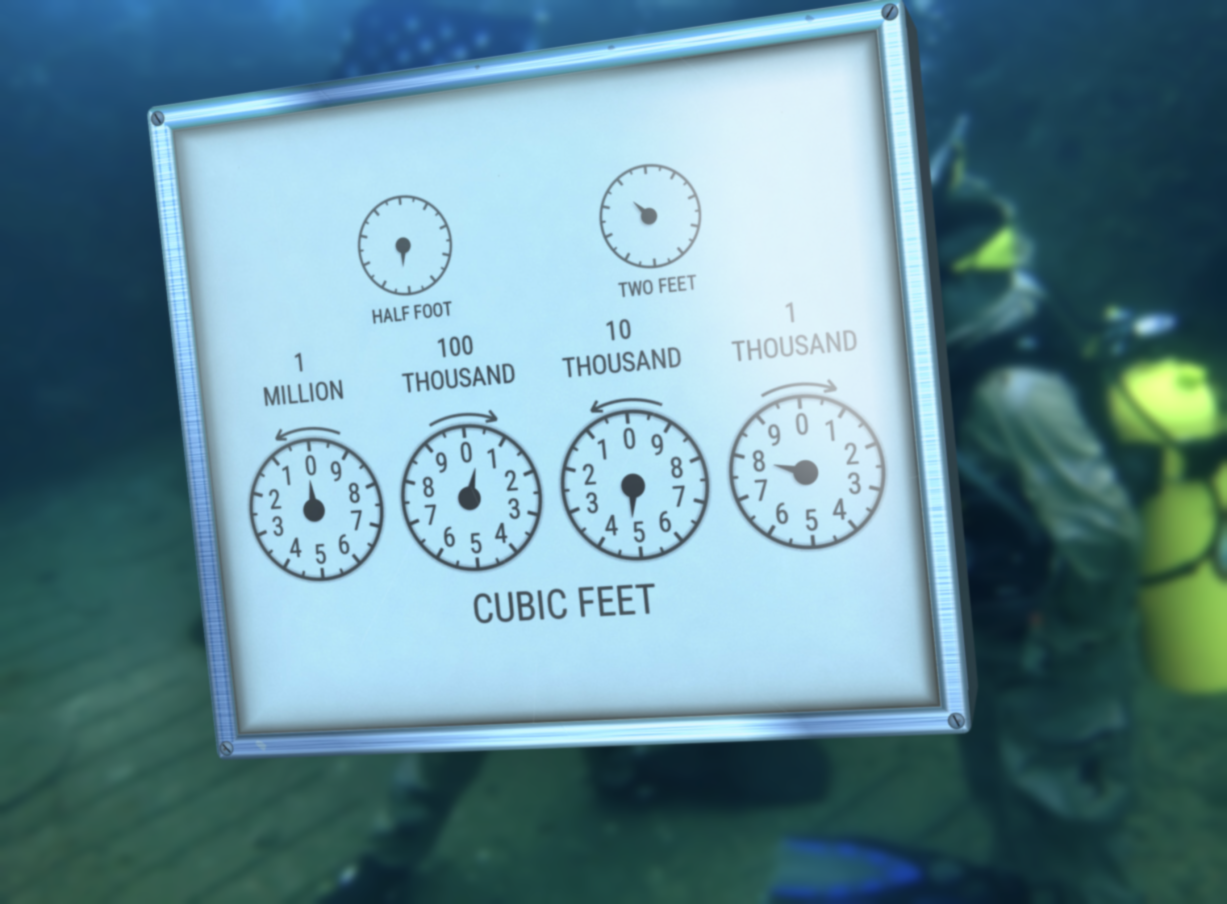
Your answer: 4800ft³
